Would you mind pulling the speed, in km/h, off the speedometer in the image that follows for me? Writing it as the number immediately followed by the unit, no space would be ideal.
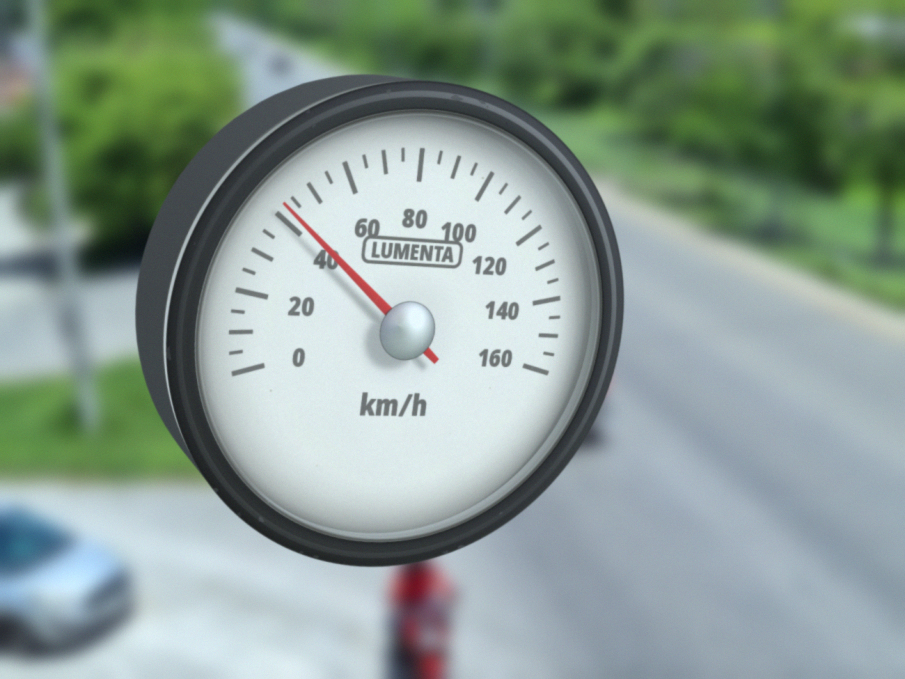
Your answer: 42.5km/h
